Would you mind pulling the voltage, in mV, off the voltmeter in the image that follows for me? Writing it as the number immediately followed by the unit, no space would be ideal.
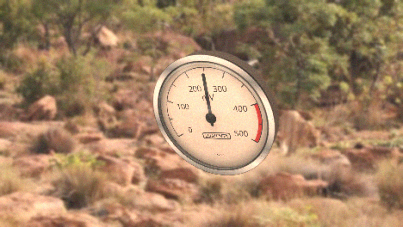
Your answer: 250mV
